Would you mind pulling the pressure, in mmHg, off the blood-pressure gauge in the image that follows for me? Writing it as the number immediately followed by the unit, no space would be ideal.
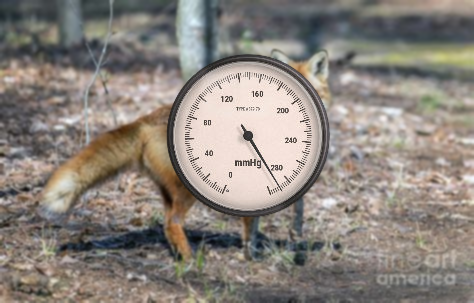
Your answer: 290mmHg
